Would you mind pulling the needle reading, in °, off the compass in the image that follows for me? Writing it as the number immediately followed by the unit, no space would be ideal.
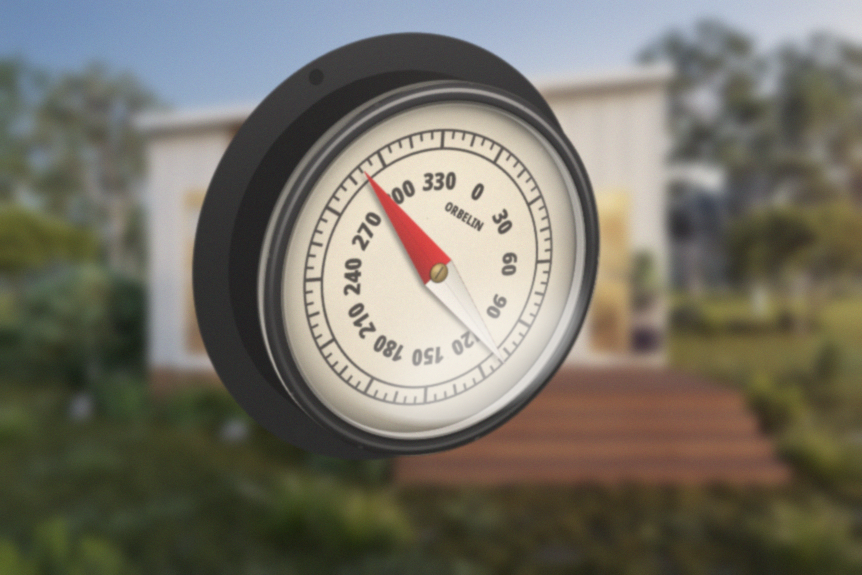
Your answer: 290°
